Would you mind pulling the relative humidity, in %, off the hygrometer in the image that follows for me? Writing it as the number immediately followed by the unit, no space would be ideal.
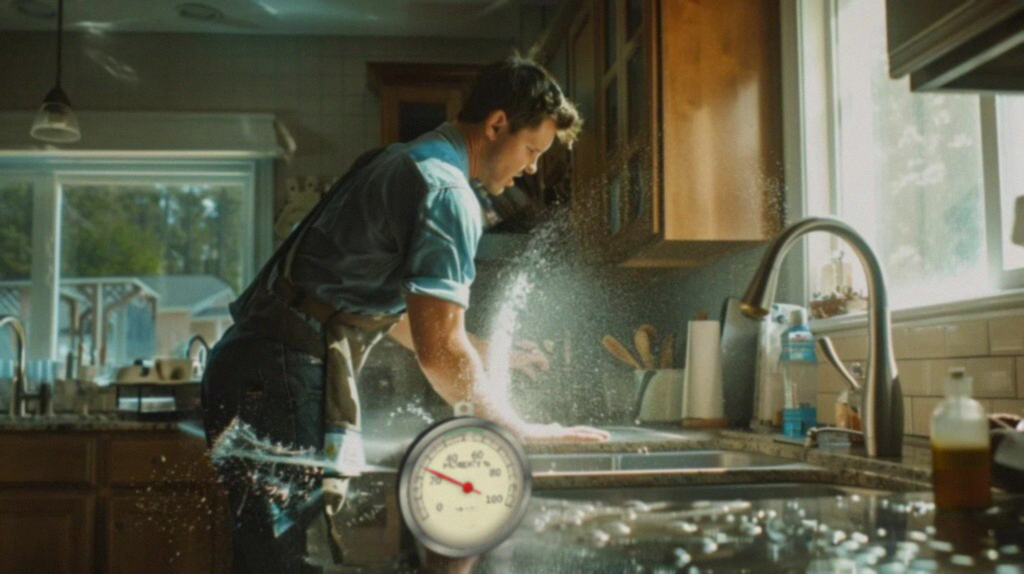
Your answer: 25%
